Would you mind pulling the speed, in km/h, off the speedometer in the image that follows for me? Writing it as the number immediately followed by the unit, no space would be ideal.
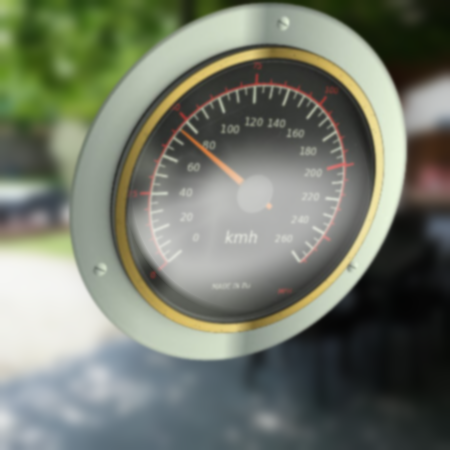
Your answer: 75km/h
